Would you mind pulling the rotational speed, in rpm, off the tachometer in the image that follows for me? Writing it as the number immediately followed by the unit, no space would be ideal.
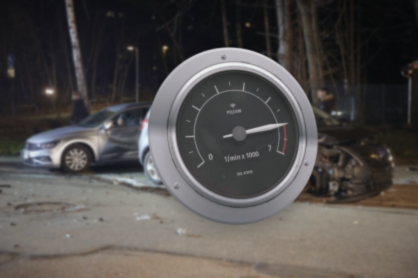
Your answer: 6000rpm
